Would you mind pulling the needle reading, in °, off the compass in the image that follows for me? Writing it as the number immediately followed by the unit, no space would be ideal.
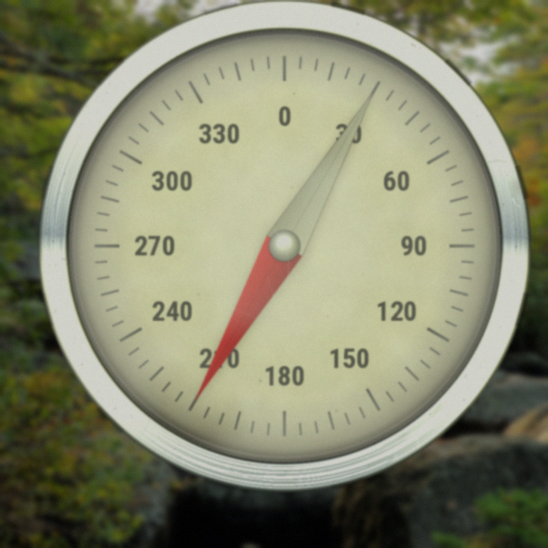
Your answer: 210°
